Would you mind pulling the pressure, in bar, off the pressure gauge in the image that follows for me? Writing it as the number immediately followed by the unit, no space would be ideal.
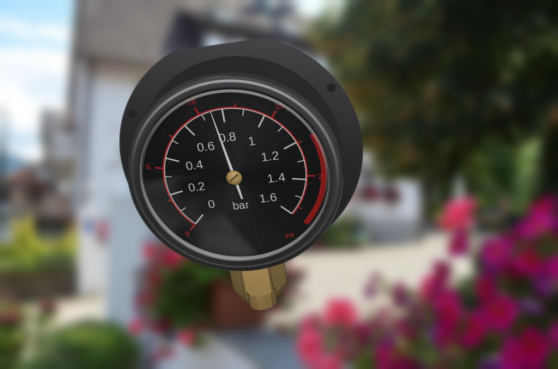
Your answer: 0.75bar
